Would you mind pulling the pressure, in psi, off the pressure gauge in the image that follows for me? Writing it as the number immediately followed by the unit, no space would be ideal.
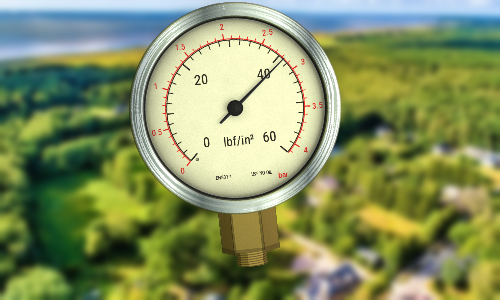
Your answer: 41psi
